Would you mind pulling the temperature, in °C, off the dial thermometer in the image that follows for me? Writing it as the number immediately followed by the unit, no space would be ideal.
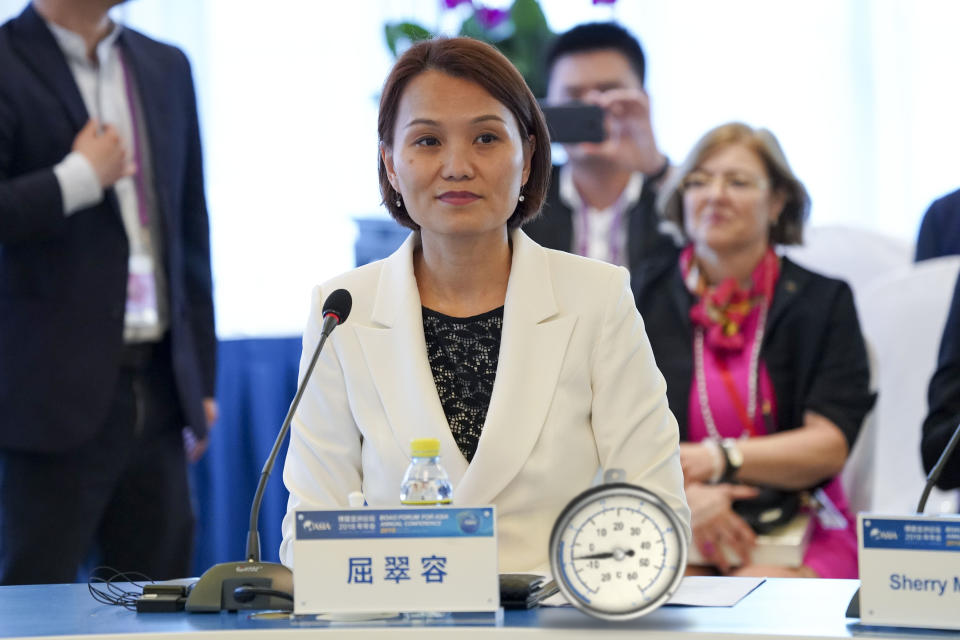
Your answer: -5°C
